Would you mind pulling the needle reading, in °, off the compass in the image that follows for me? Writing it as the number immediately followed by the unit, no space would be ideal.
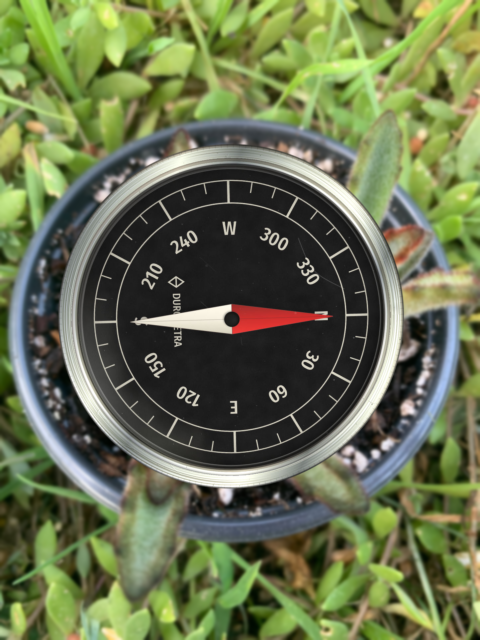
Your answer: 0°
